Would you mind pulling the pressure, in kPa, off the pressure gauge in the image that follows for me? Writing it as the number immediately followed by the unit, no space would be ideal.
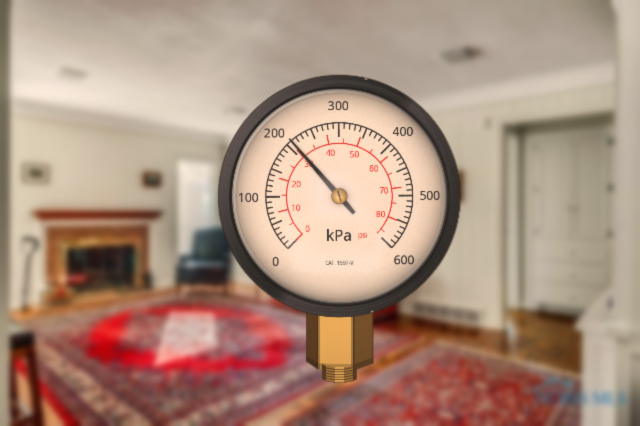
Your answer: 210kPa
